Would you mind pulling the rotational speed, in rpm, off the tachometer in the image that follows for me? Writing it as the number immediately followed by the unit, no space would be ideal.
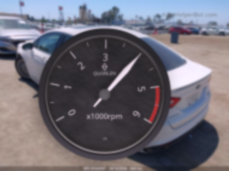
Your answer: 4000rpm
